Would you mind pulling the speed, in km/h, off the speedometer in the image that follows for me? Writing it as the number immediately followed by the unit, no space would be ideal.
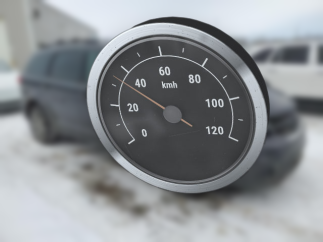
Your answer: 35km/h
